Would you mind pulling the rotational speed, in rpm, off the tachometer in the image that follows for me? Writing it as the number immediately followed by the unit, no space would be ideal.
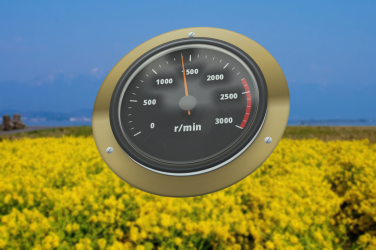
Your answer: 1400rpm
